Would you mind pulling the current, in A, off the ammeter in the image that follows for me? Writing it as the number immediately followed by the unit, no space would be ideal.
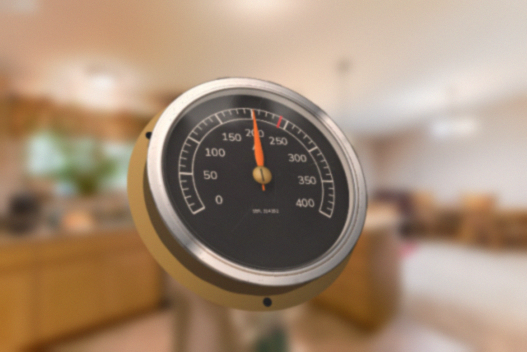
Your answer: 200A
